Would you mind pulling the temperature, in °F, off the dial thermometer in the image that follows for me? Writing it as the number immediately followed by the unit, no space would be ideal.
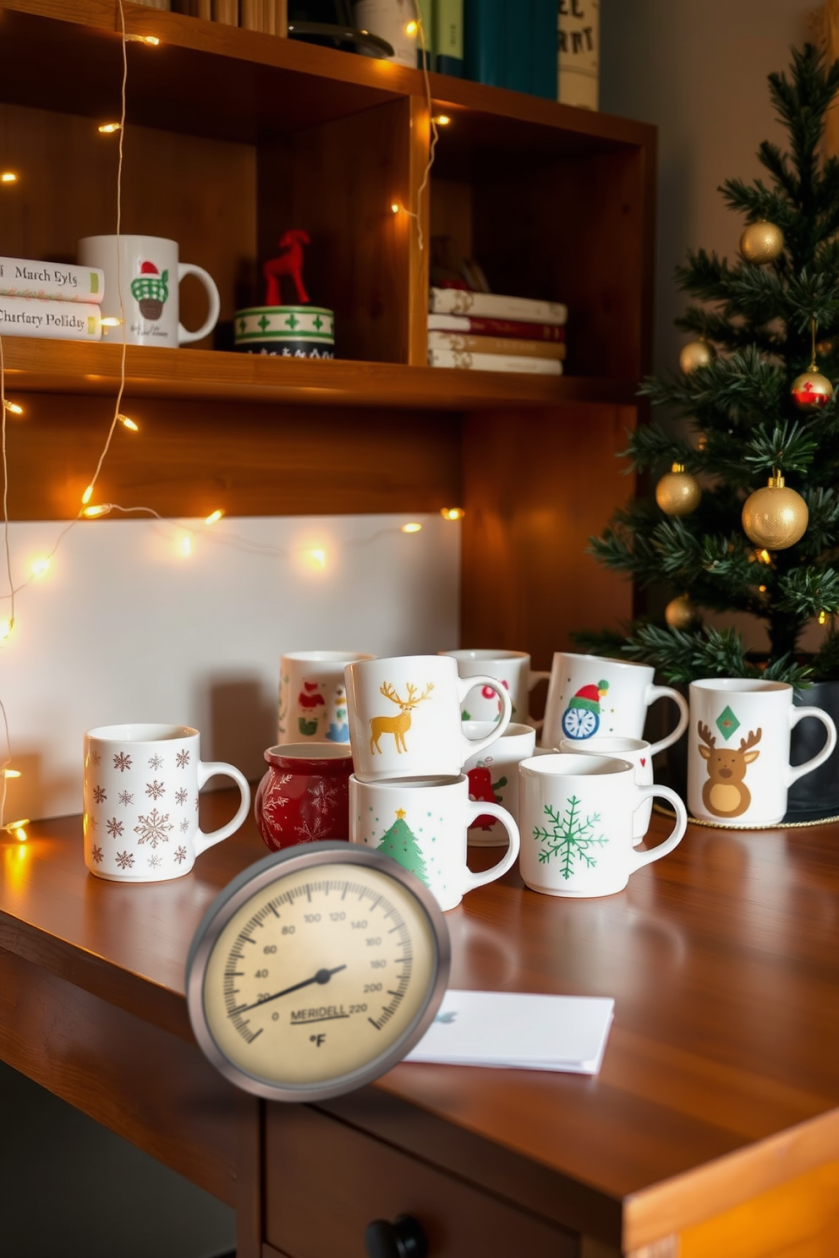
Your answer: 20°F
